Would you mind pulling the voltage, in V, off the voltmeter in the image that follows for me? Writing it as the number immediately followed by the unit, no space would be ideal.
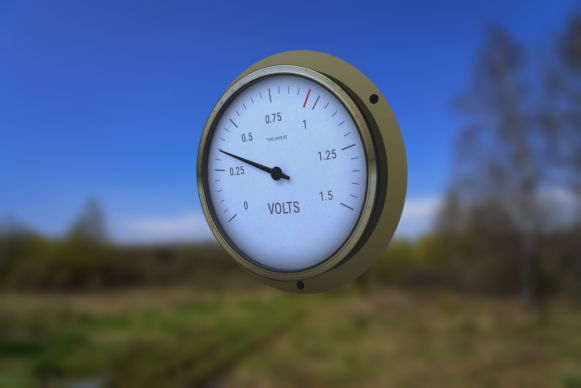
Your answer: 0.35V
